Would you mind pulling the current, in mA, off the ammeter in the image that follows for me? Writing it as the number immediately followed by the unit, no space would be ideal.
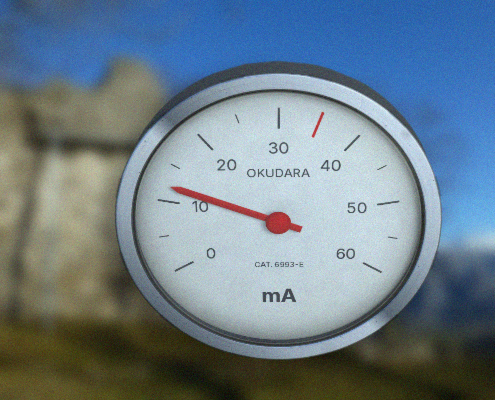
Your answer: 12.5mA
